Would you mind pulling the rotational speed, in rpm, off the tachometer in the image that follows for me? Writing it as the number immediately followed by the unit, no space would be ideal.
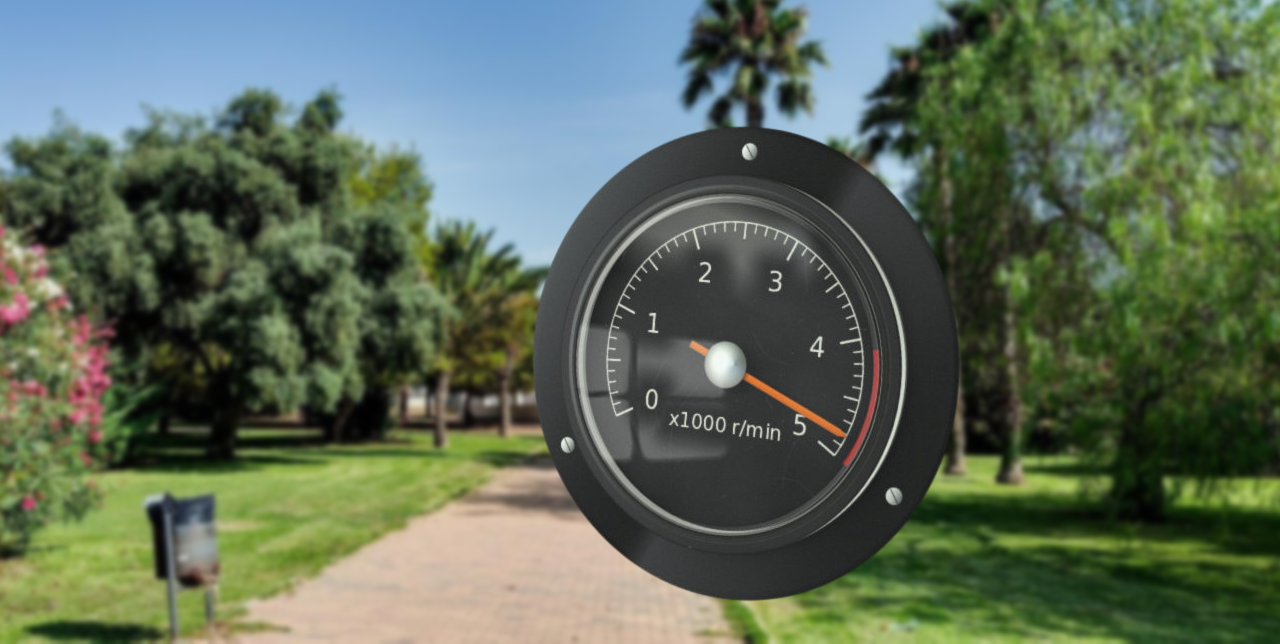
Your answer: 4800rpm
